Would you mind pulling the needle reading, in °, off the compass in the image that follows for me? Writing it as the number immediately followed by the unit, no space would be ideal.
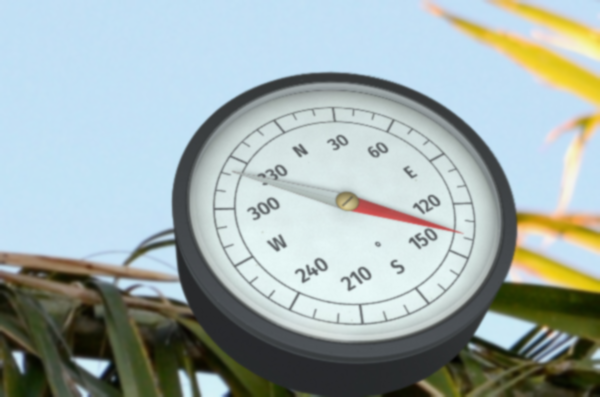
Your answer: 140°
